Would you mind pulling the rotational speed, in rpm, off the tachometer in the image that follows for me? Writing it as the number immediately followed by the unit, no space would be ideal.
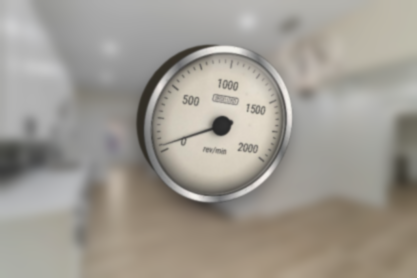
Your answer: 50rpm
